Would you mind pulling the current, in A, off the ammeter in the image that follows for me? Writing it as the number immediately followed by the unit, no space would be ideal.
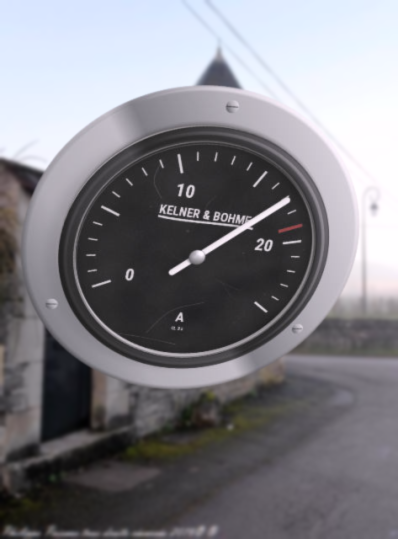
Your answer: 17A
